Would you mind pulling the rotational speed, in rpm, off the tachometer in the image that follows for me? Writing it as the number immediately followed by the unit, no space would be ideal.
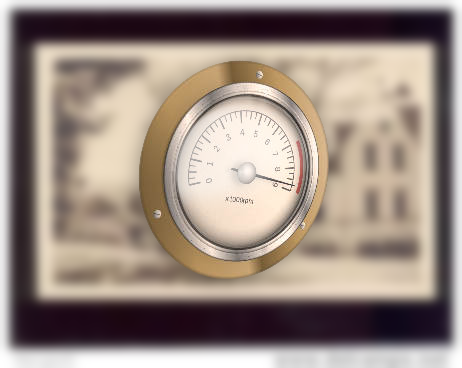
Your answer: 8750rpm
